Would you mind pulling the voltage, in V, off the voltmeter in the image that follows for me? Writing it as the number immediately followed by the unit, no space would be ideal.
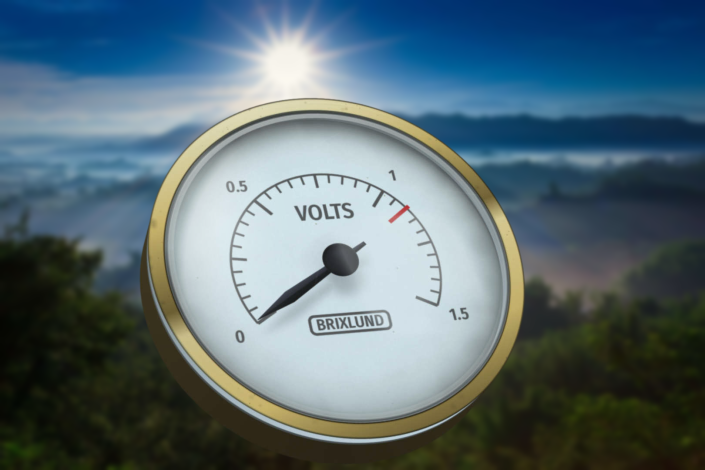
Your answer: 0V
